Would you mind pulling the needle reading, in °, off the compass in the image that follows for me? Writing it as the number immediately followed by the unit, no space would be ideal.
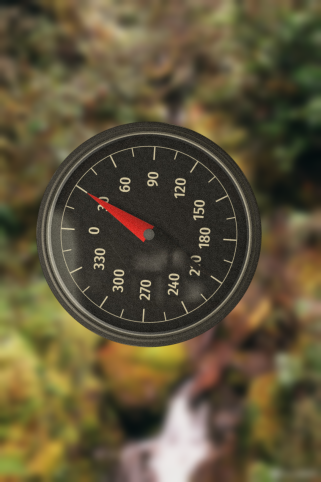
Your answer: 30°
